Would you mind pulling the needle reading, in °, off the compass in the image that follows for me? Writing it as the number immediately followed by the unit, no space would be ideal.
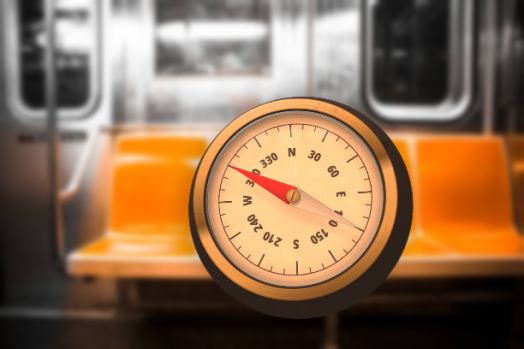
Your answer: 300°
